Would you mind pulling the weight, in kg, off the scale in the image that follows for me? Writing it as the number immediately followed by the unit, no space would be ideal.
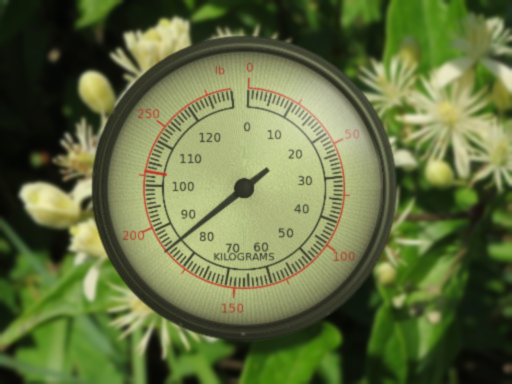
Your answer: 85kg
